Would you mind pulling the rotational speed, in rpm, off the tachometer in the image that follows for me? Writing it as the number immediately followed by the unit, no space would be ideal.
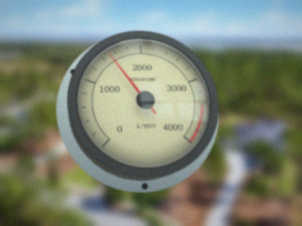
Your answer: 1500rpm
